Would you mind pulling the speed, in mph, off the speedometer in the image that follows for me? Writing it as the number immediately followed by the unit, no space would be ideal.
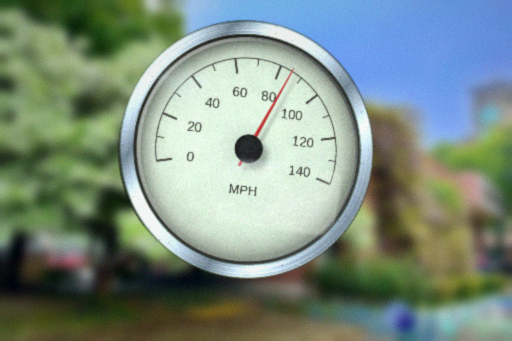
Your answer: 85mph
